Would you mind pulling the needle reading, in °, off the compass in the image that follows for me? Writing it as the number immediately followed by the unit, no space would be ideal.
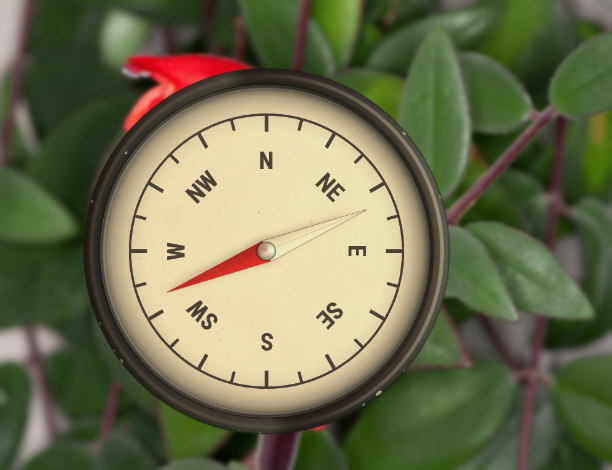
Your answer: 247.5°
